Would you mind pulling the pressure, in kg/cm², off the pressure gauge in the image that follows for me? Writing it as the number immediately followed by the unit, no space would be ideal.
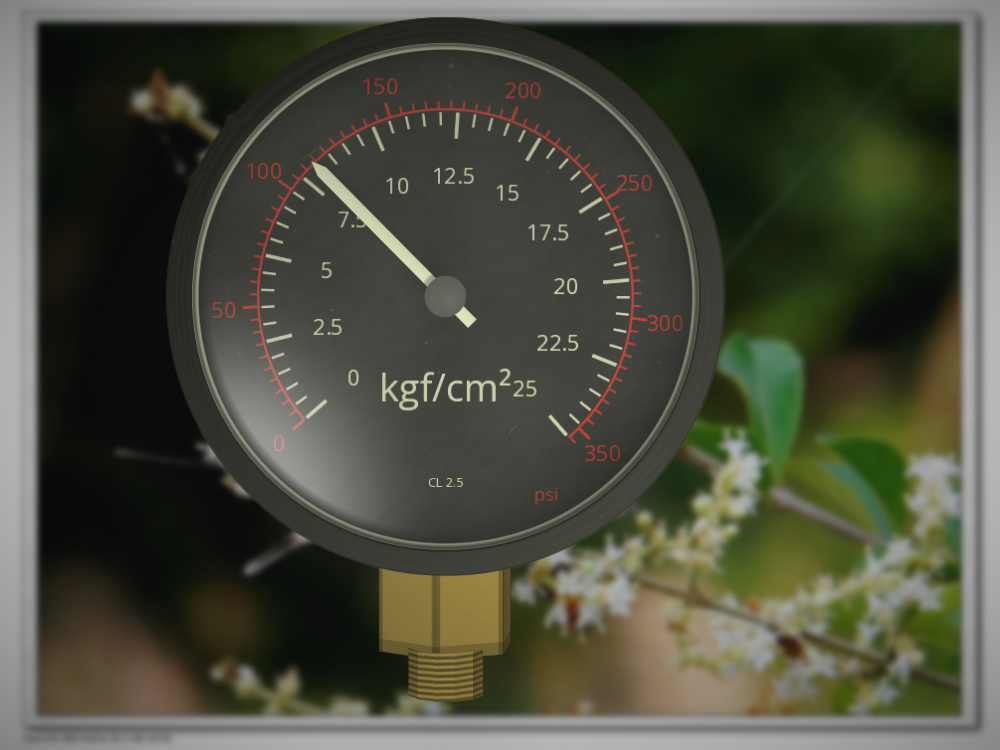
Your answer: 8kg/cm²
